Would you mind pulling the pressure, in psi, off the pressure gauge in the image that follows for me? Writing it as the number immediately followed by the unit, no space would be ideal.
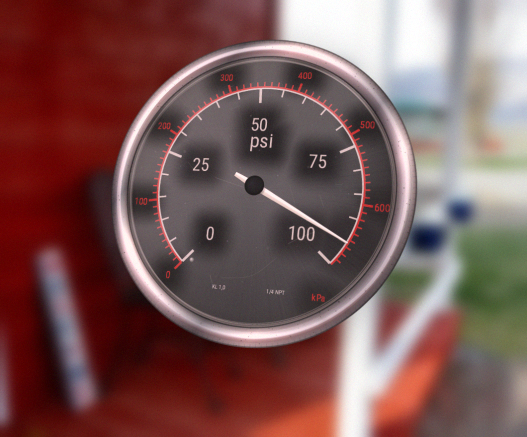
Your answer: 95psi
